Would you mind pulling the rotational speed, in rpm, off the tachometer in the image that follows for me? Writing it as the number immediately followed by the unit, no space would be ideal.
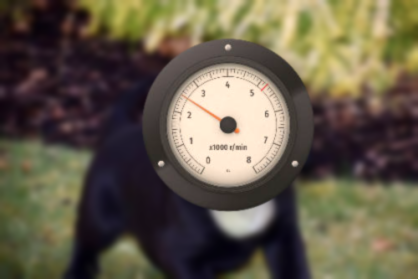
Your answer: 2500rpm
